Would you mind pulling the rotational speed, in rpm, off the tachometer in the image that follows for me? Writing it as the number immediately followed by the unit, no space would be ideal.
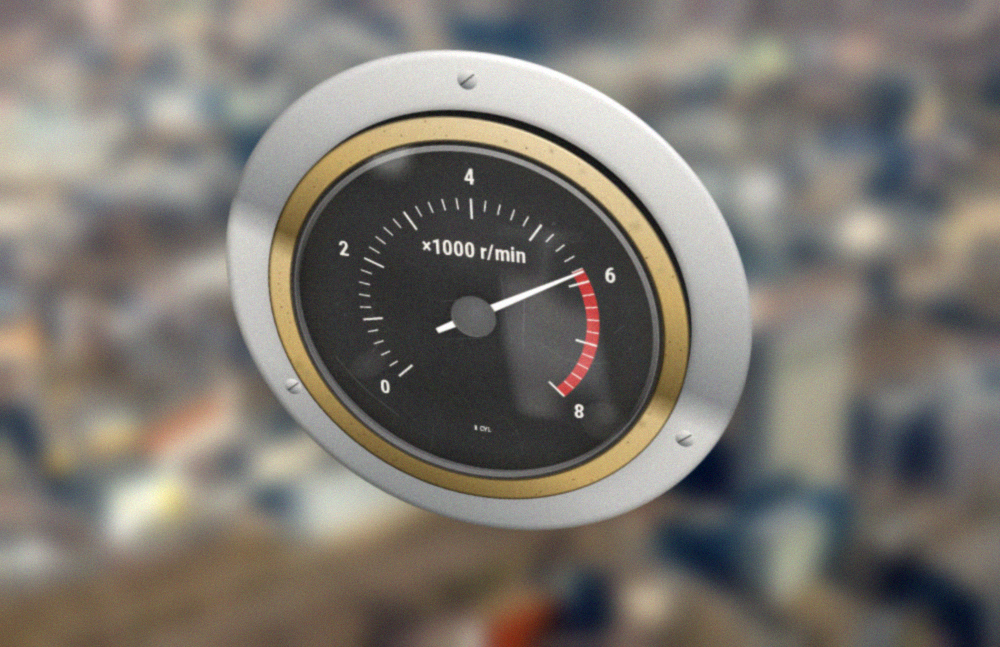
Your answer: 5800rpm
